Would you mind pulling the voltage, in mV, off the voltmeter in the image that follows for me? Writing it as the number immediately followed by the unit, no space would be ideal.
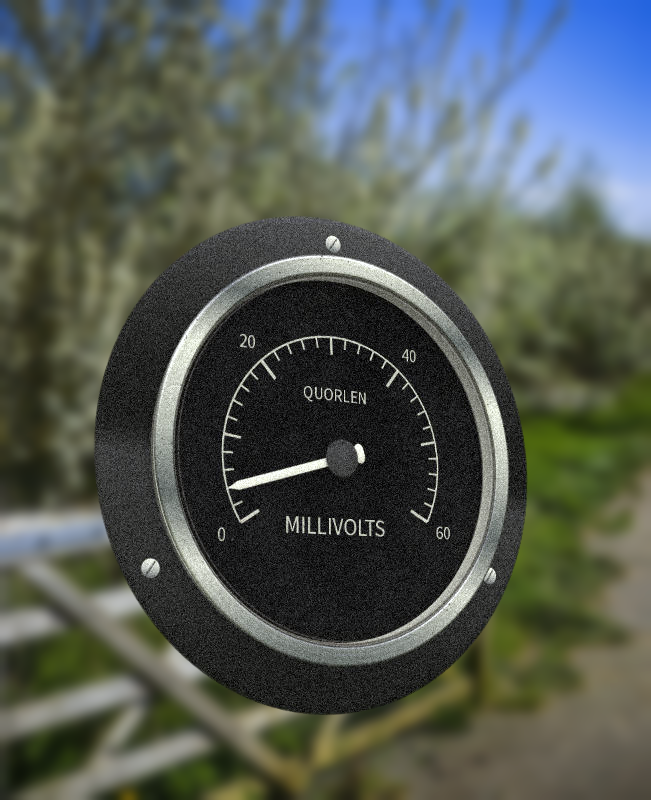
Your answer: 4mV
